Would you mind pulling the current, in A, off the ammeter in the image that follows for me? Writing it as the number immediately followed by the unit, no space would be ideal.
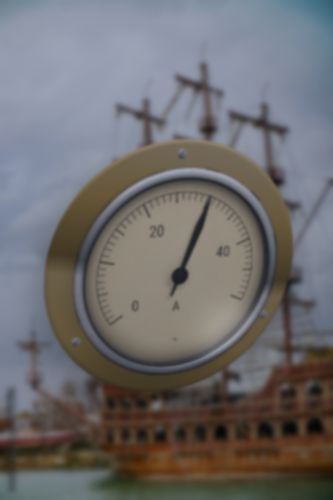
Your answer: 30A
